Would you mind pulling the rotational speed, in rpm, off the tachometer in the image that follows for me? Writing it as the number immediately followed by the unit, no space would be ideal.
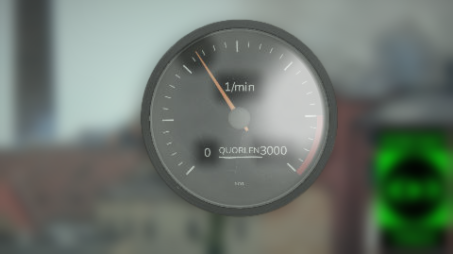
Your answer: 1150rpm
